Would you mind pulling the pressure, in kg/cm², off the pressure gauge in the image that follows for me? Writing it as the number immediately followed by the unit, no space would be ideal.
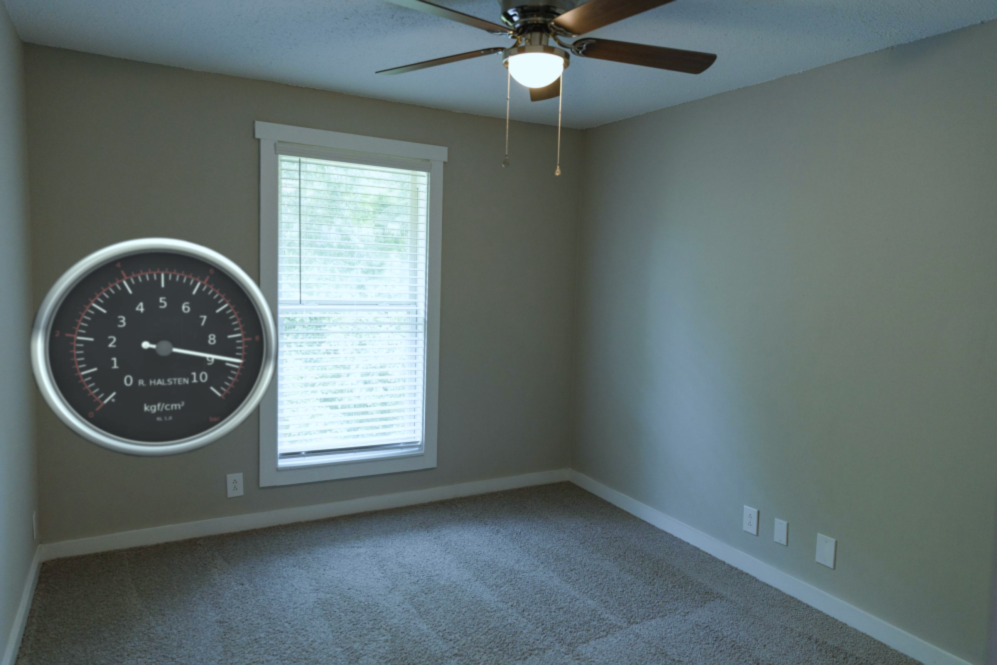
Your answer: 8.8kg/cm²
